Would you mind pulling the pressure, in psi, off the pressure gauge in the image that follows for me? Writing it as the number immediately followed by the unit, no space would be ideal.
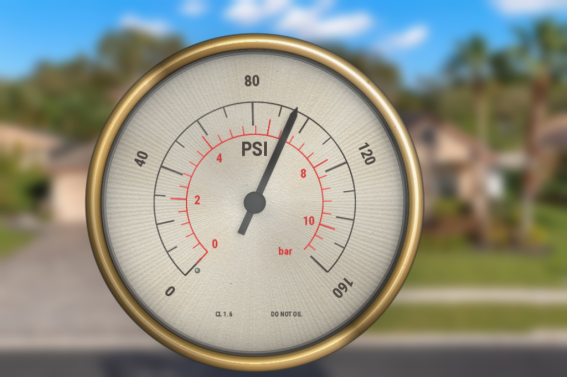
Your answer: 95psi
